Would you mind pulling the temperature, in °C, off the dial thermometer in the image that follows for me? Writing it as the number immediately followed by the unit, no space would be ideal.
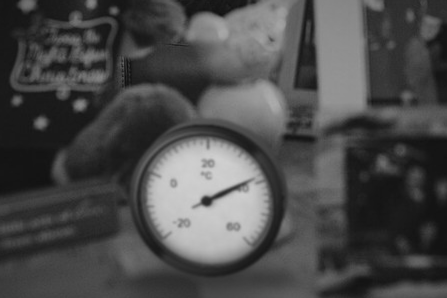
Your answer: 38°C
